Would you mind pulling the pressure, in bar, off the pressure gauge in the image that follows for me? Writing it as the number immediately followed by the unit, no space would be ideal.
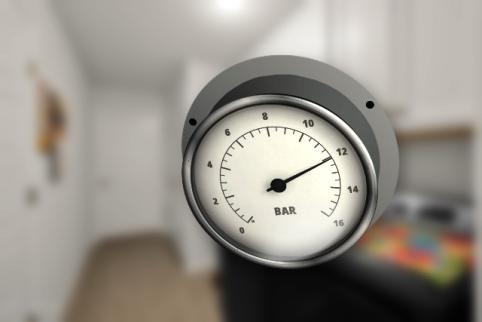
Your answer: 12bar
